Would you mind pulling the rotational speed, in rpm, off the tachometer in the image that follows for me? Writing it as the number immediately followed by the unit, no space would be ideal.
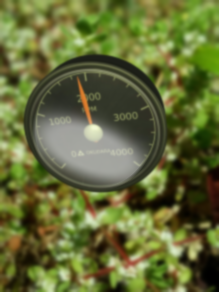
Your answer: 1900rpm
